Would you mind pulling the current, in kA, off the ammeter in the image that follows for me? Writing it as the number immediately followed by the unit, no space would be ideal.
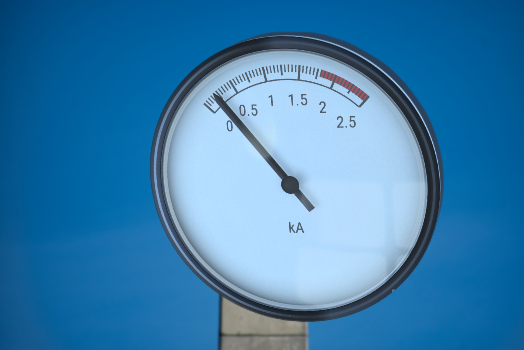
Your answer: 0.25kA
